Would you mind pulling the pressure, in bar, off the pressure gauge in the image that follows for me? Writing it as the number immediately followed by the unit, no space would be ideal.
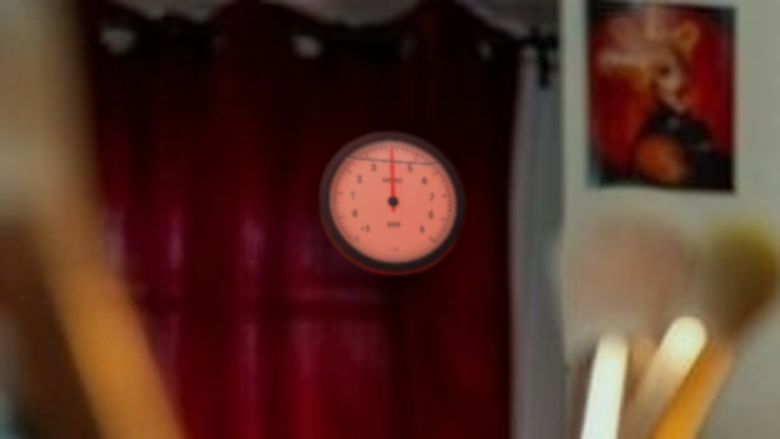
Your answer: 4bar
